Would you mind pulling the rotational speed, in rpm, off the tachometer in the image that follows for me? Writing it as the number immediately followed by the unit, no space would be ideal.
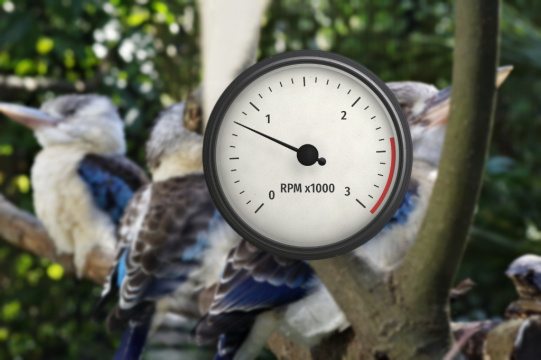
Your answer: 800rpm
